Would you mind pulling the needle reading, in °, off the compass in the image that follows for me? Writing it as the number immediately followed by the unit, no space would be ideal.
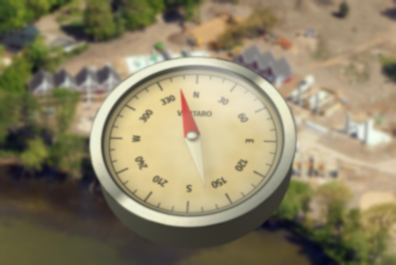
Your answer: 345°
